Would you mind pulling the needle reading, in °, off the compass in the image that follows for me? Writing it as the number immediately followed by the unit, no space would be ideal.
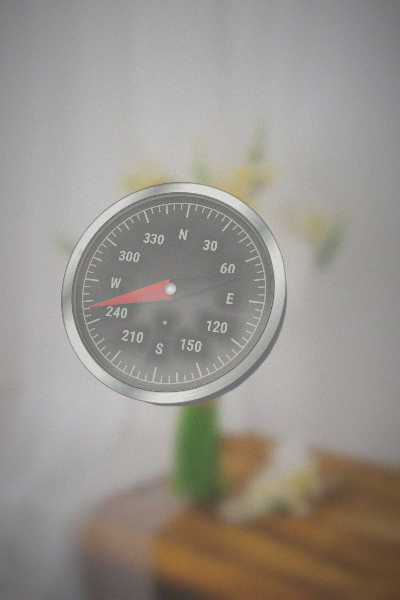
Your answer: 250°
